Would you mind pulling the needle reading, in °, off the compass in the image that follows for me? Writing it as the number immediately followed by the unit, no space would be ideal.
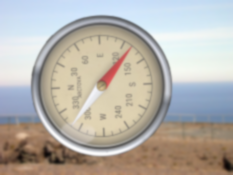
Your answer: 130°
